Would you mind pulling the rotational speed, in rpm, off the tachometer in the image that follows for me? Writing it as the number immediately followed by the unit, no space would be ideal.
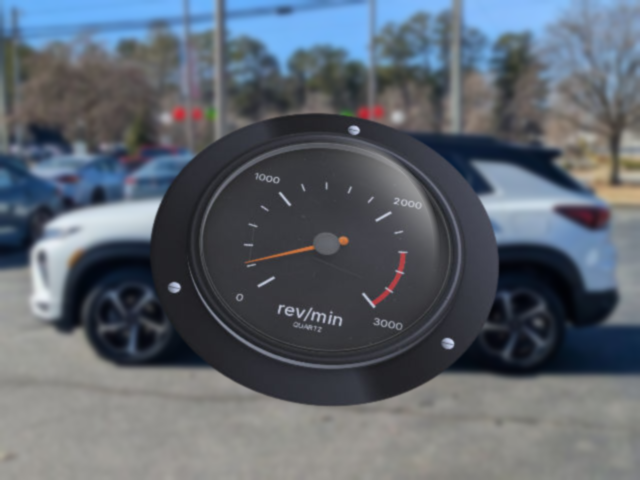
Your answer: 200rpm
